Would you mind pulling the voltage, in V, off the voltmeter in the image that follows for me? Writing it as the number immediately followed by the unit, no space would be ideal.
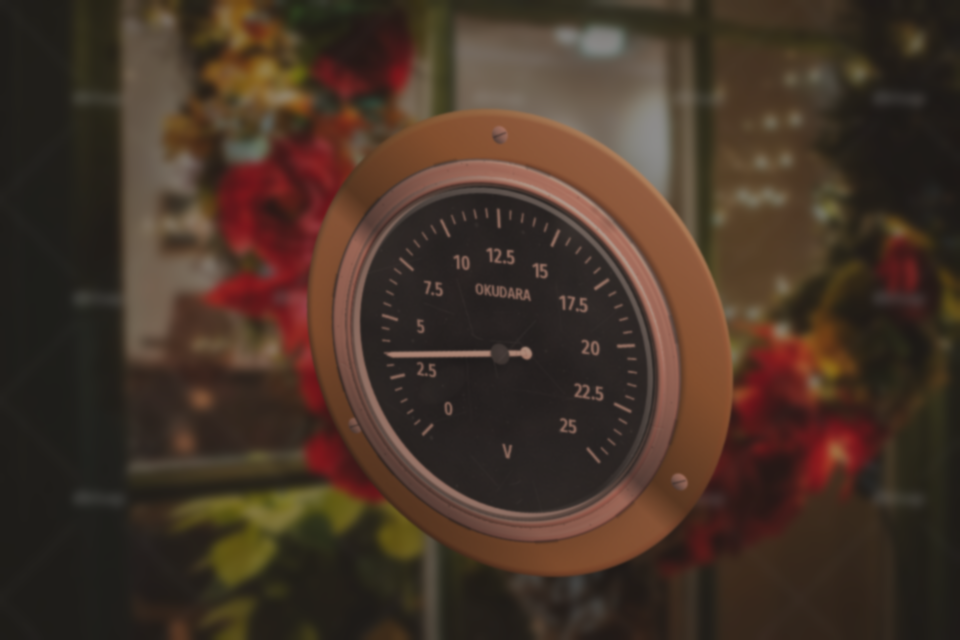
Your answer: 3.5V
